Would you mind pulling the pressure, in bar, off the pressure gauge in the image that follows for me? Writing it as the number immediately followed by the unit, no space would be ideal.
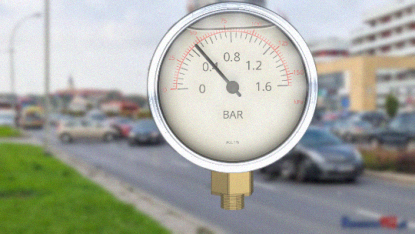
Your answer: 0.45bar
